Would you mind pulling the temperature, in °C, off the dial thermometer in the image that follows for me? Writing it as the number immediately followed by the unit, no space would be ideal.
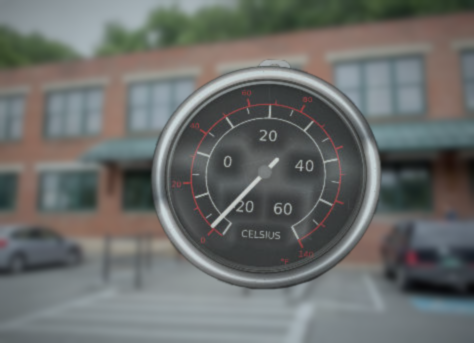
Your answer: -17.5°C
